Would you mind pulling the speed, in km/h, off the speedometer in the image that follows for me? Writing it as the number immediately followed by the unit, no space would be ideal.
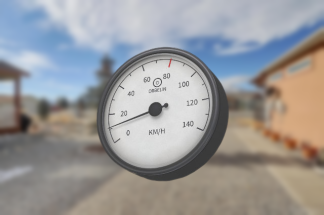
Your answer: 10km/h
